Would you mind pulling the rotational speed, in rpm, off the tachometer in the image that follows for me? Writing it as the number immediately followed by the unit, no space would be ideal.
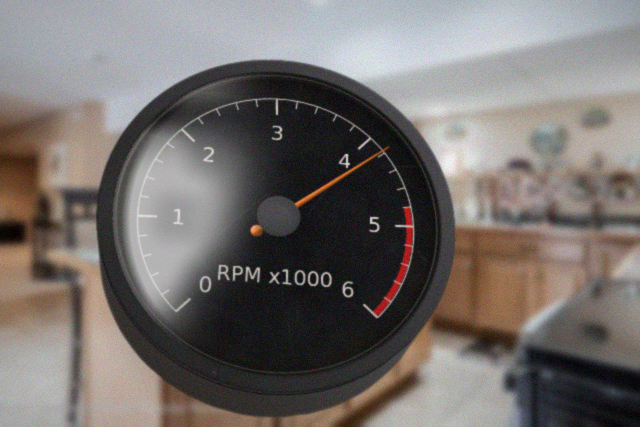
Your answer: 4200rpm
